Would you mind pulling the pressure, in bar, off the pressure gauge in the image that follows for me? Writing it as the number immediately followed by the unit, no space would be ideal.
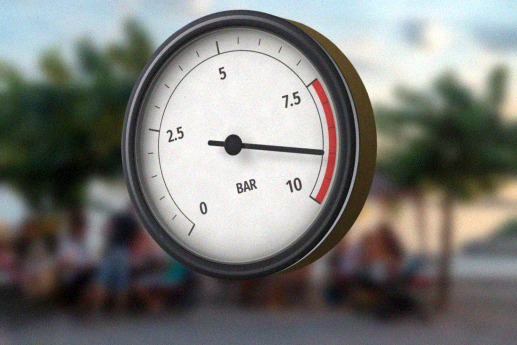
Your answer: 9bar
